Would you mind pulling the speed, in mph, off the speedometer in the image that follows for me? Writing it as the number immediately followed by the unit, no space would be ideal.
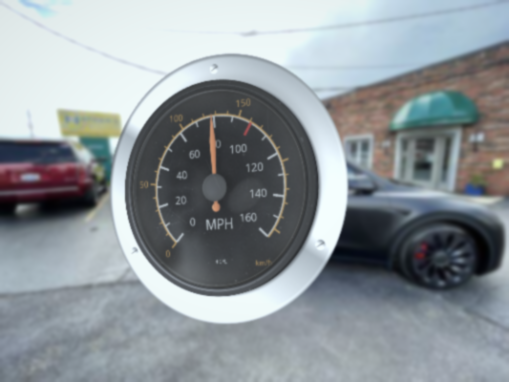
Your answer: 80mph
